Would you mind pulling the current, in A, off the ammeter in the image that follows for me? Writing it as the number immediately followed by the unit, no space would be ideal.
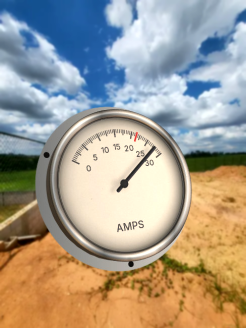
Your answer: 27.5A
